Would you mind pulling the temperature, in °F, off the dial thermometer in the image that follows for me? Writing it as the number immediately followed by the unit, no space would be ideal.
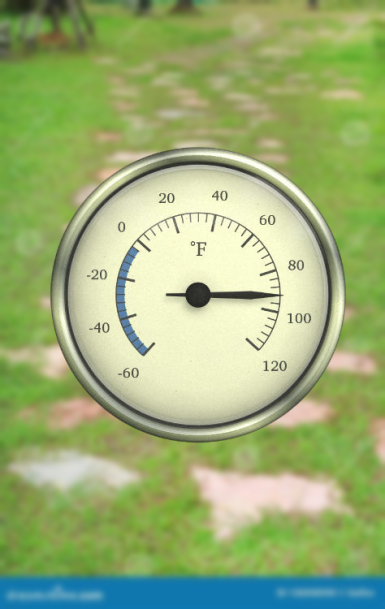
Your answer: 92°F
